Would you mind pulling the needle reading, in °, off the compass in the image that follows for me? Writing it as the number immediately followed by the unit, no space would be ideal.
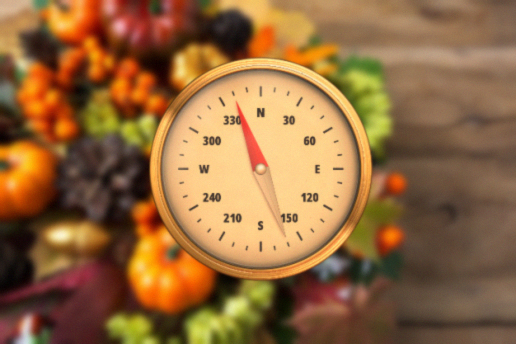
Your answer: 340°
